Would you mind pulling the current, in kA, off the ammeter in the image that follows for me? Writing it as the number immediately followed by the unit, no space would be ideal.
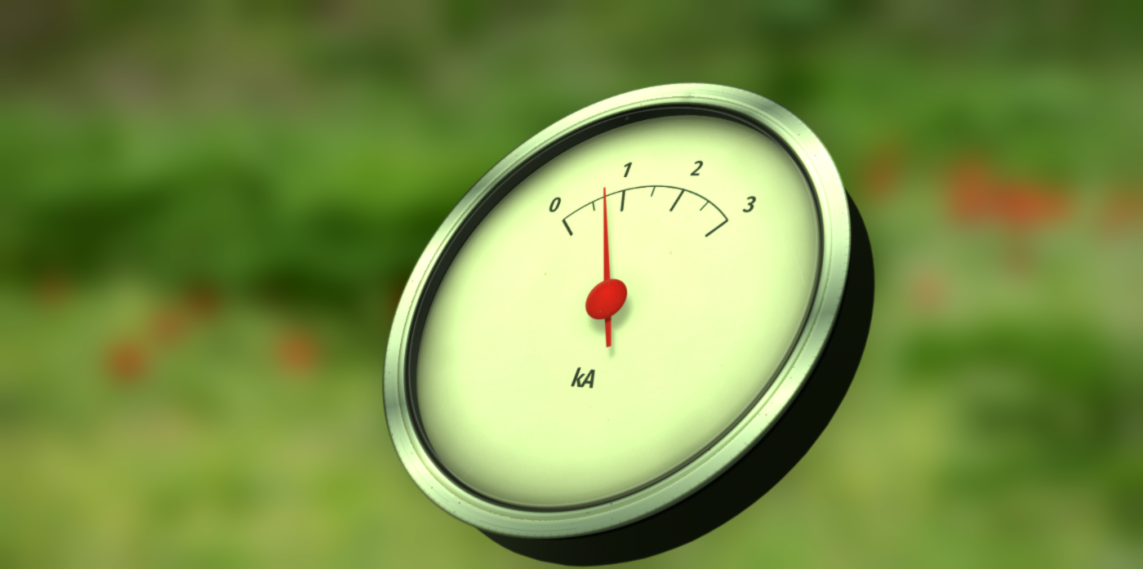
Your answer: 0.75kA
